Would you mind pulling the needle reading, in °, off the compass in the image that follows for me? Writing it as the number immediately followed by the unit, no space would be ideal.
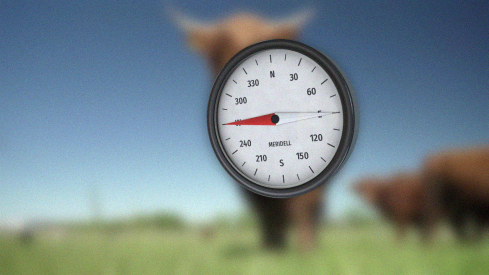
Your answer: 270°
